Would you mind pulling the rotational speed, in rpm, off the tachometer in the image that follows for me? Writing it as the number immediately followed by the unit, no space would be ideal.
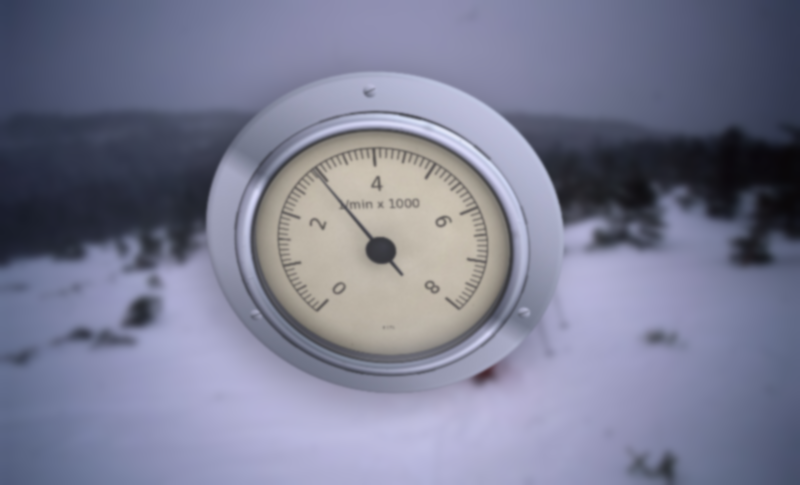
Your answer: 3000rpm
